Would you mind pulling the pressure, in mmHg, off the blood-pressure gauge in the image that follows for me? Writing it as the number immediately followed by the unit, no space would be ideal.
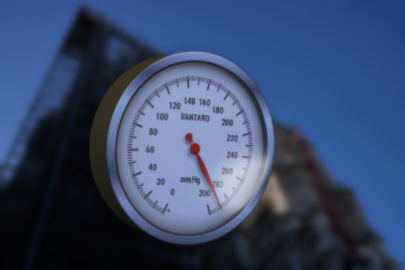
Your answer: 290mmHg
